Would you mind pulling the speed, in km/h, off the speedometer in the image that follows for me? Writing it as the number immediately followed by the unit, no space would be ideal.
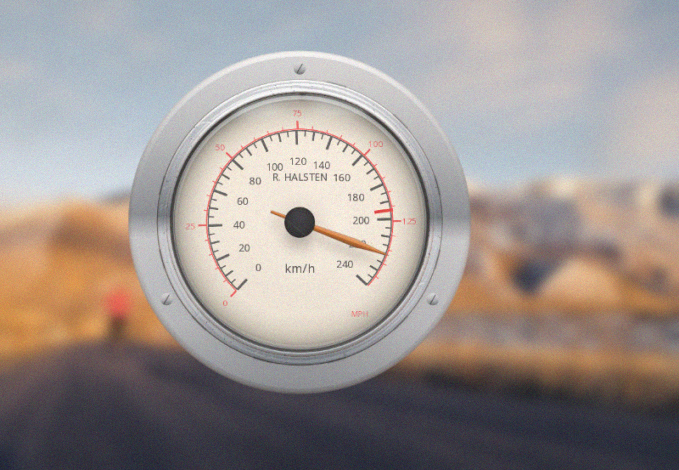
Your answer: 220km/h
